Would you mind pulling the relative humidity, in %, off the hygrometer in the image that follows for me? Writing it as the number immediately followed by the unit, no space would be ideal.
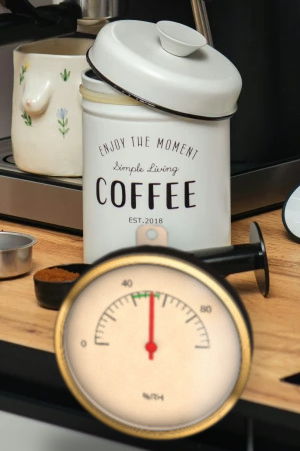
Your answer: 52%
